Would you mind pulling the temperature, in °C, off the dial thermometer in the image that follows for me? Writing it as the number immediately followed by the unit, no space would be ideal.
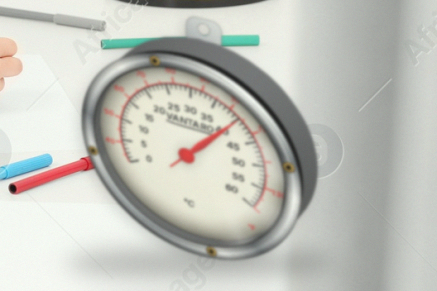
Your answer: 40°C
